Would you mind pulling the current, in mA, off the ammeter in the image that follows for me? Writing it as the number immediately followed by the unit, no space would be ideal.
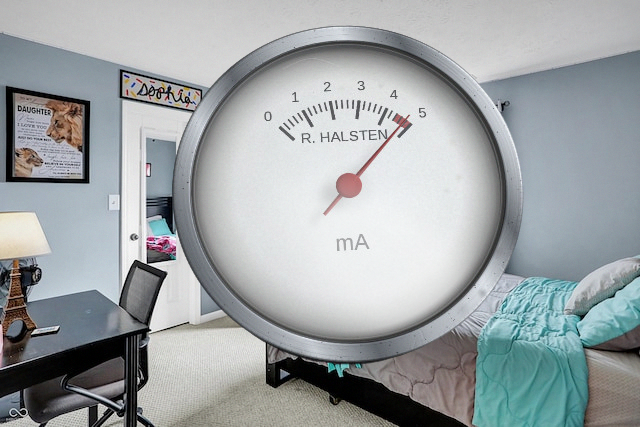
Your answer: 4.8mA
